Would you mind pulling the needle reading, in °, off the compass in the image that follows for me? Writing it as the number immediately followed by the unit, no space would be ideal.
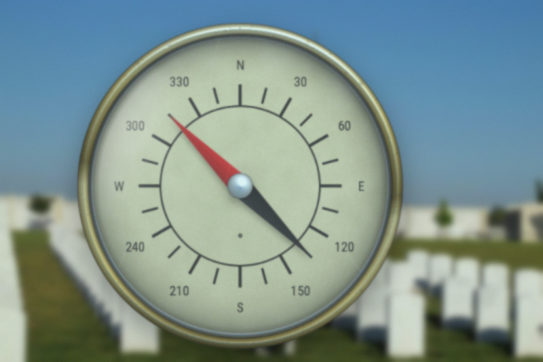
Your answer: 315°
